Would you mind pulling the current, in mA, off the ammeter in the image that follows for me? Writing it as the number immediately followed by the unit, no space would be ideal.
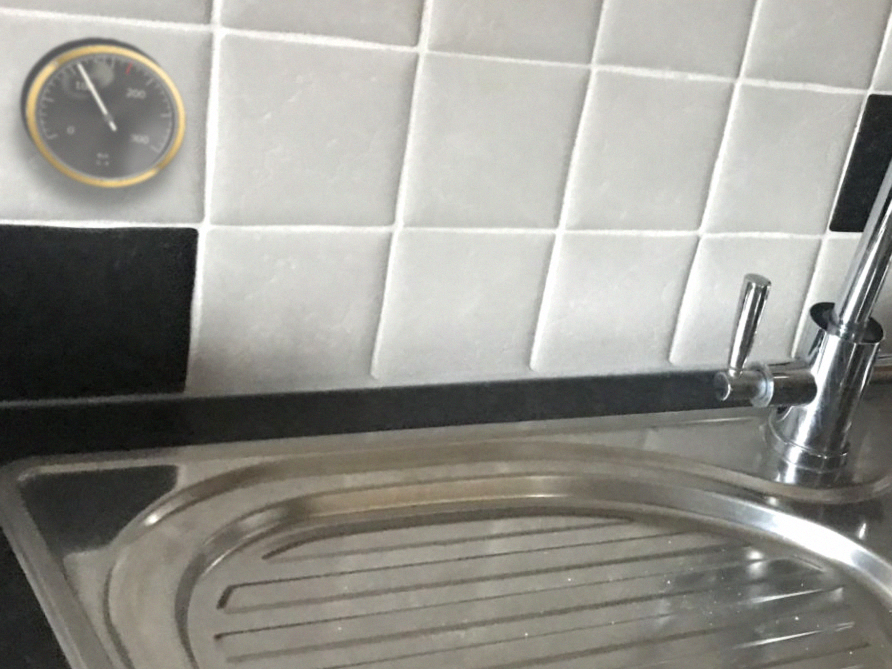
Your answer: 110mA
